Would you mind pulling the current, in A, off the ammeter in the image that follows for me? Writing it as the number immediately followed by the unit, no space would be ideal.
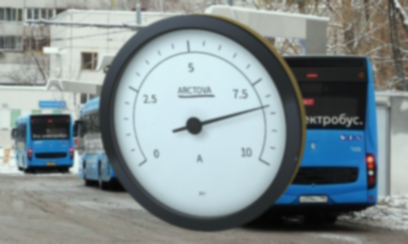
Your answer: 8.25A
